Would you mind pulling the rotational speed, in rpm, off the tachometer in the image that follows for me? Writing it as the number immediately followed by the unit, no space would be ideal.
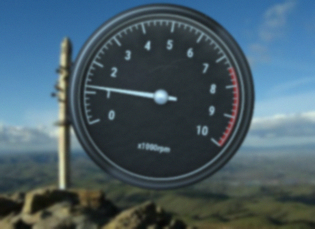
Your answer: 1200rpm
